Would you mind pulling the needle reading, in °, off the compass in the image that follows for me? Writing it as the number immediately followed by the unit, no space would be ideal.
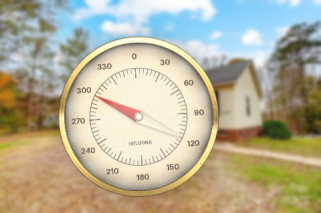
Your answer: 300°
